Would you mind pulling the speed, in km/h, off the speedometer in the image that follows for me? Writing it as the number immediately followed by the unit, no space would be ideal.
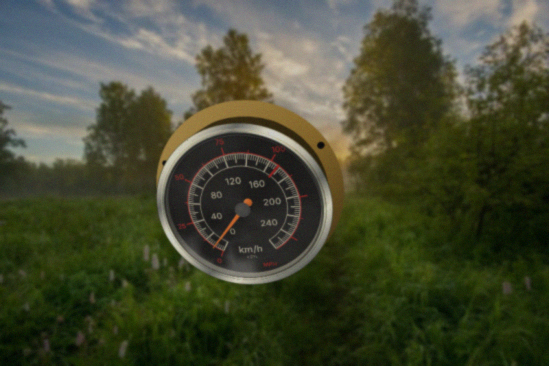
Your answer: 10km/h
